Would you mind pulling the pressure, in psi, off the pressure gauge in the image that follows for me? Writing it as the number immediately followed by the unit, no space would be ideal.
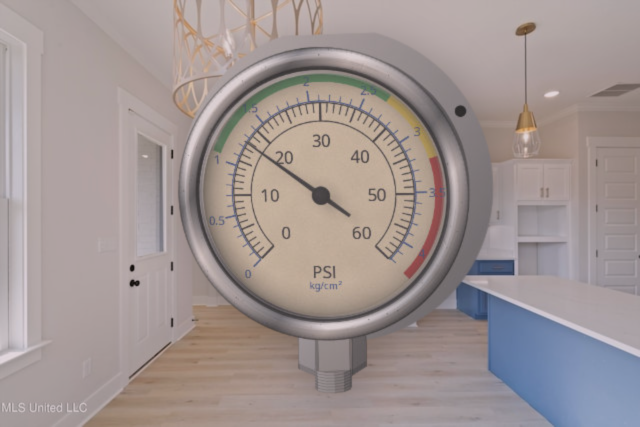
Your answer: 18psi
